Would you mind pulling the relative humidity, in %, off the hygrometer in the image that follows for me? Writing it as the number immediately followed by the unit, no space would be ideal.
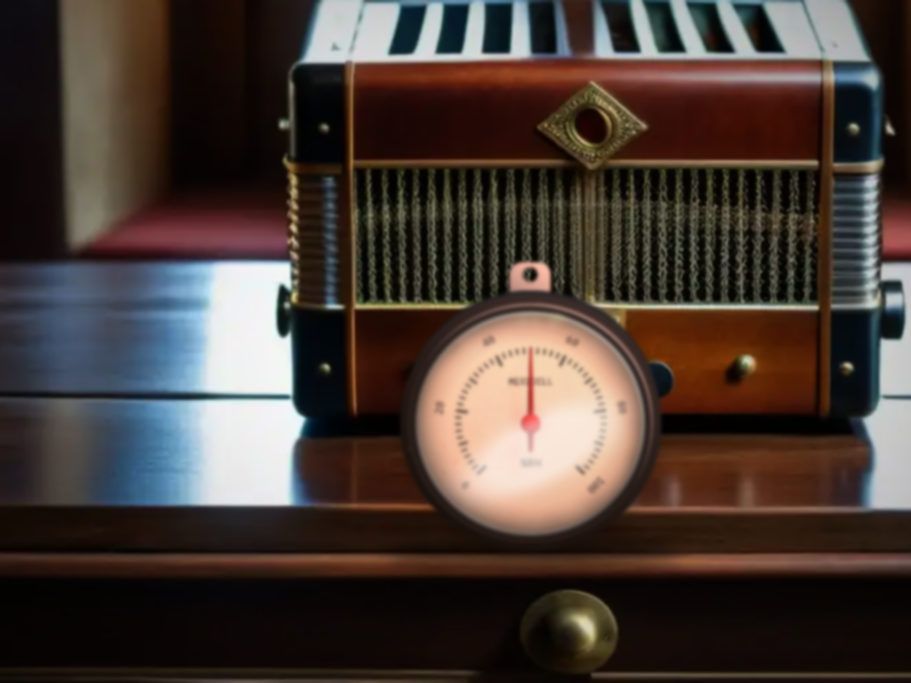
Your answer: 50%
